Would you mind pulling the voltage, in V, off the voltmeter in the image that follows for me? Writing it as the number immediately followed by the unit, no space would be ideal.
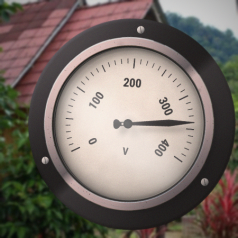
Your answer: 340V
